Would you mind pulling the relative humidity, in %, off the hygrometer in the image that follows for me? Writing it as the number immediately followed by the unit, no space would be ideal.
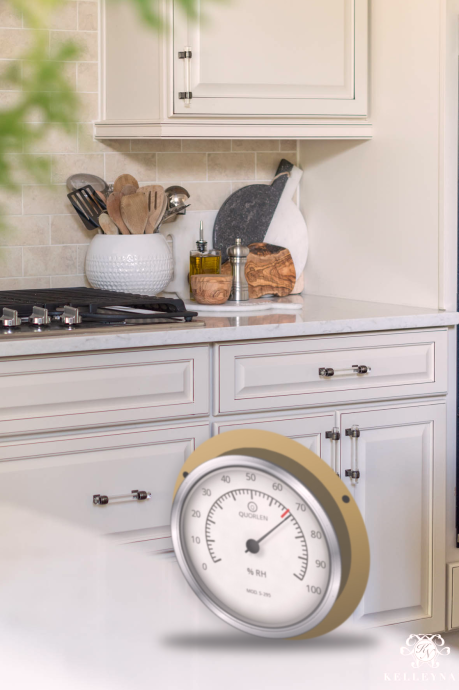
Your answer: 70%
